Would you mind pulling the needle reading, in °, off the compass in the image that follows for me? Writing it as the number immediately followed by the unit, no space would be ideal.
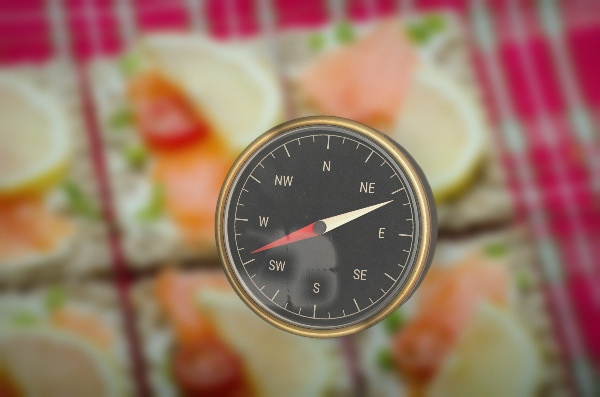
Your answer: 245°
